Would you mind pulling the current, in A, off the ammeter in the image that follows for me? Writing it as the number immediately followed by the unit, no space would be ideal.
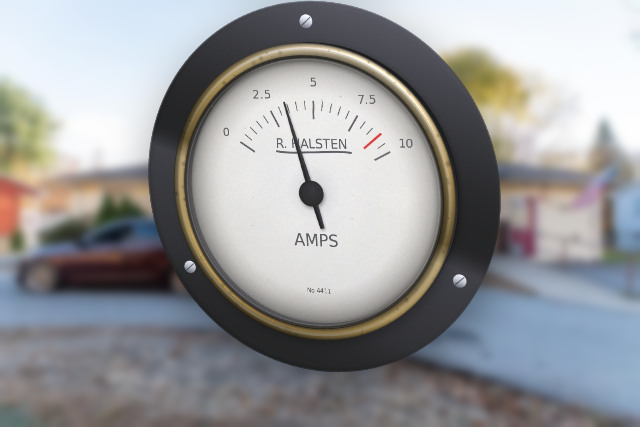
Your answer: 3.5A
